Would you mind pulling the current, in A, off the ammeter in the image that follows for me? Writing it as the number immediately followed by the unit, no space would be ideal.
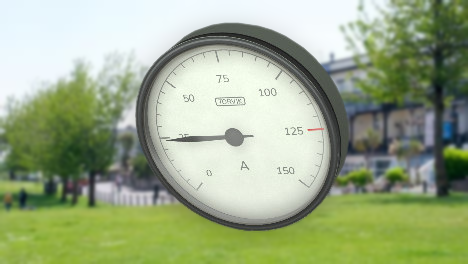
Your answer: 25A
